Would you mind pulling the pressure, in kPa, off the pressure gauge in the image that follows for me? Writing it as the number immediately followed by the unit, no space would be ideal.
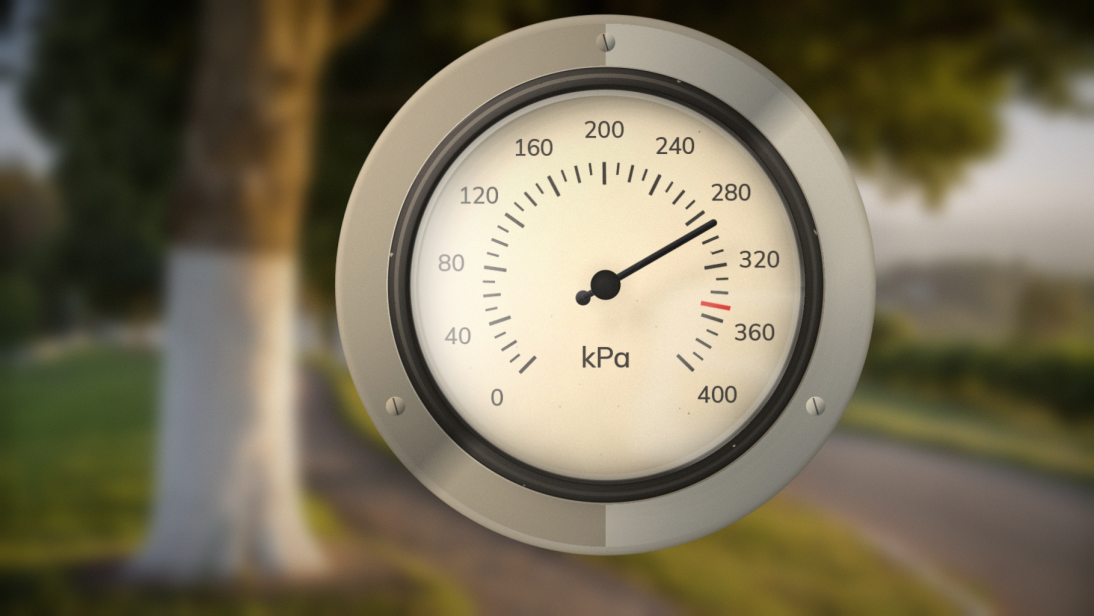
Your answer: 290kPa
